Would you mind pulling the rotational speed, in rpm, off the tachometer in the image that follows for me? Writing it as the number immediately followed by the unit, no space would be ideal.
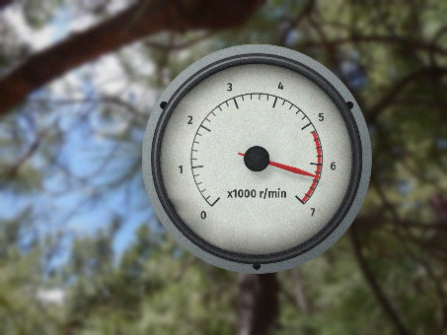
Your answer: 6300rpm
